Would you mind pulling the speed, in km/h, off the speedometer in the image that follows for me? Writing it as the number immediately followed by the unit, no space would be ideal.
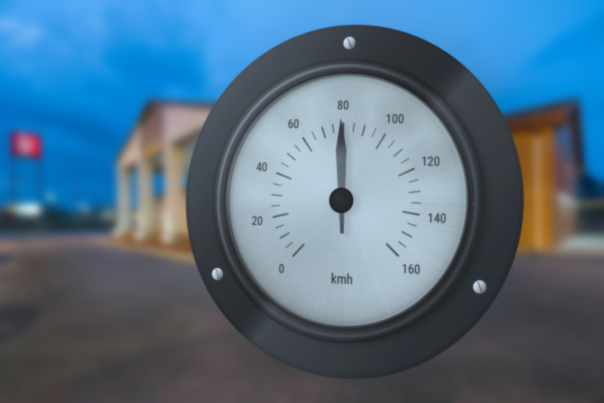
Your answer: 80km/h
